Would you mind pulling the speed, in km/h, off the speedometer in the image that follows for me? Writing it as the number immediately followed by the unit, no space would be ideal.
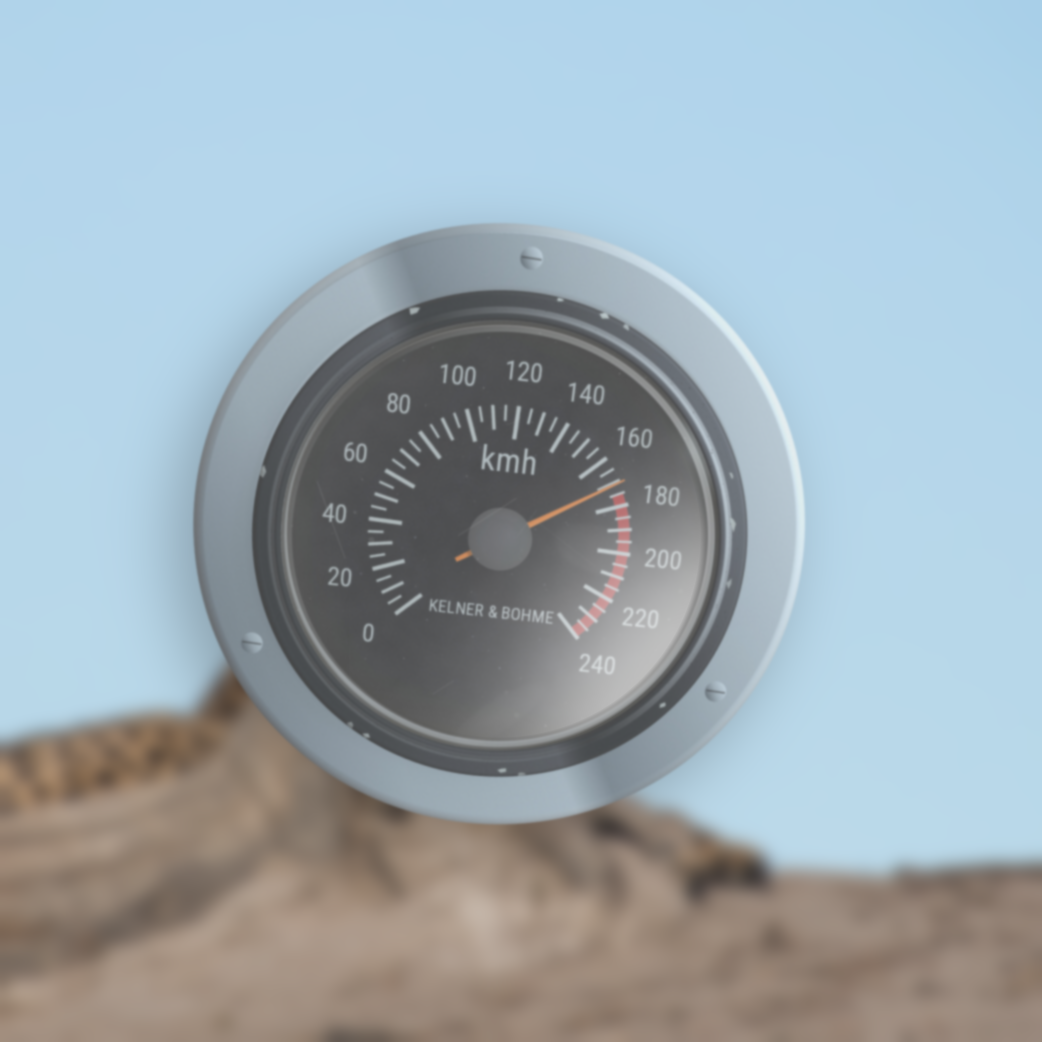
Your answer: 170km/h
